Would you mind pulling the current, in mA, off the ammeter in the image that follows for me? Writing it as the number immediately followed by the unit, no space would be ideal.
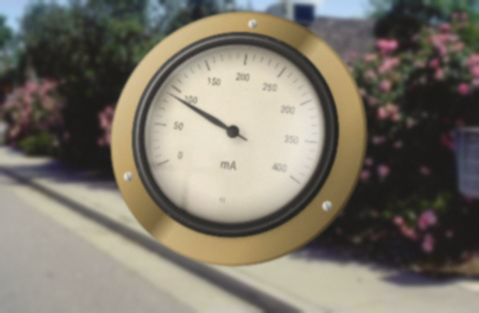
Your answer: 90mA
